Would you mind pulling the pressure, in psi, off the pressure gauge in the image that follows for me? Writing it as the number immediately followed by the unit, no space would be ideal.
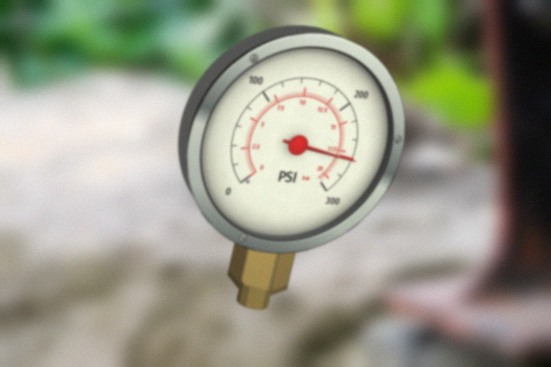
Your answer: 260psi
